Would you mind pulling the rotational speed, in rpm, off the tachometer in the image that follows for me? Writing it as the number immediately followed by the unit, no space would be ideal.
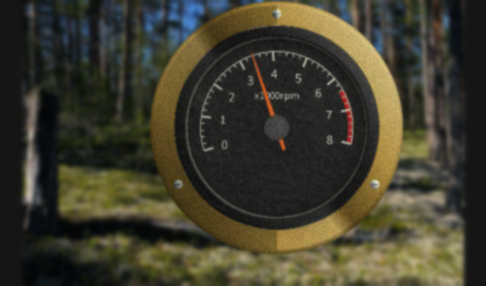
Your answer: 3400rpm
